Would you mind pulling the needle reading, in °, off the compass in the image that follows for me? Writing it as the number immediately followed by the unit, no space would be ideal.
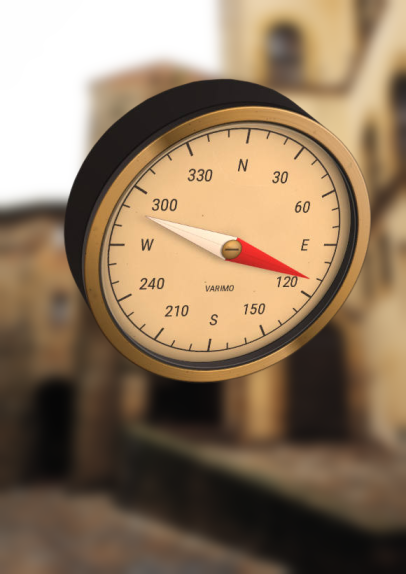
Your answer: 110°
